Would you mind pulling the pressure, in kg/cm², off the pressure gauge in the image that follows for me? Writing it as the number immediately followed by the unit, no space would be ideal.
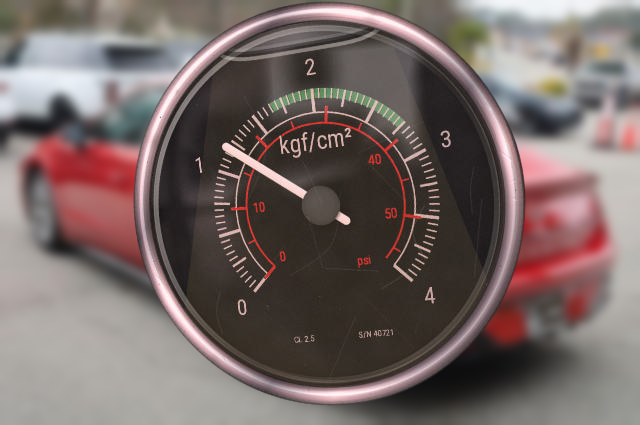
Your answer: 1.2kg/cm²
